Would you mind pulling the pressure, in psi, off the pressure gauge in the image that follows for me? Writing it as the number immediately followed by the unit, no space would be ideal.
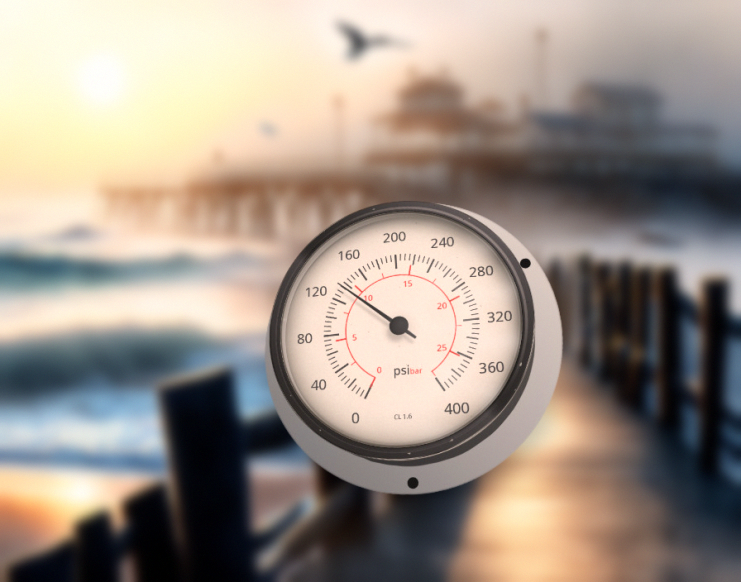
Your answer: 135psi
